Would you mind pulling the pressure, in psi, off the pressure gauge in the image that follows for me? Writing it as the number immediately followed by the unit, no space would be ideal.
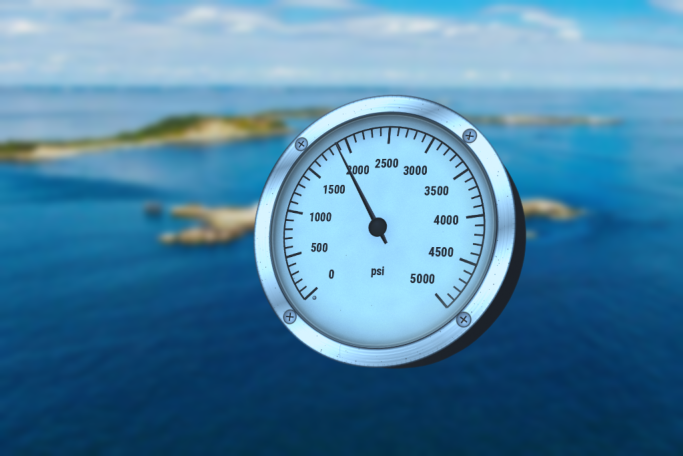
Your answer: 1900psi
